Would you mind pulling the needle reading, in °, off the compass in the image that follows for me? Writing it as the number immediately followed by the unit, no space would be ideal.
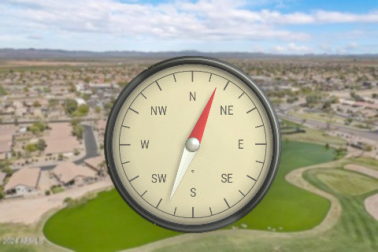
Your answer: 22.5°
